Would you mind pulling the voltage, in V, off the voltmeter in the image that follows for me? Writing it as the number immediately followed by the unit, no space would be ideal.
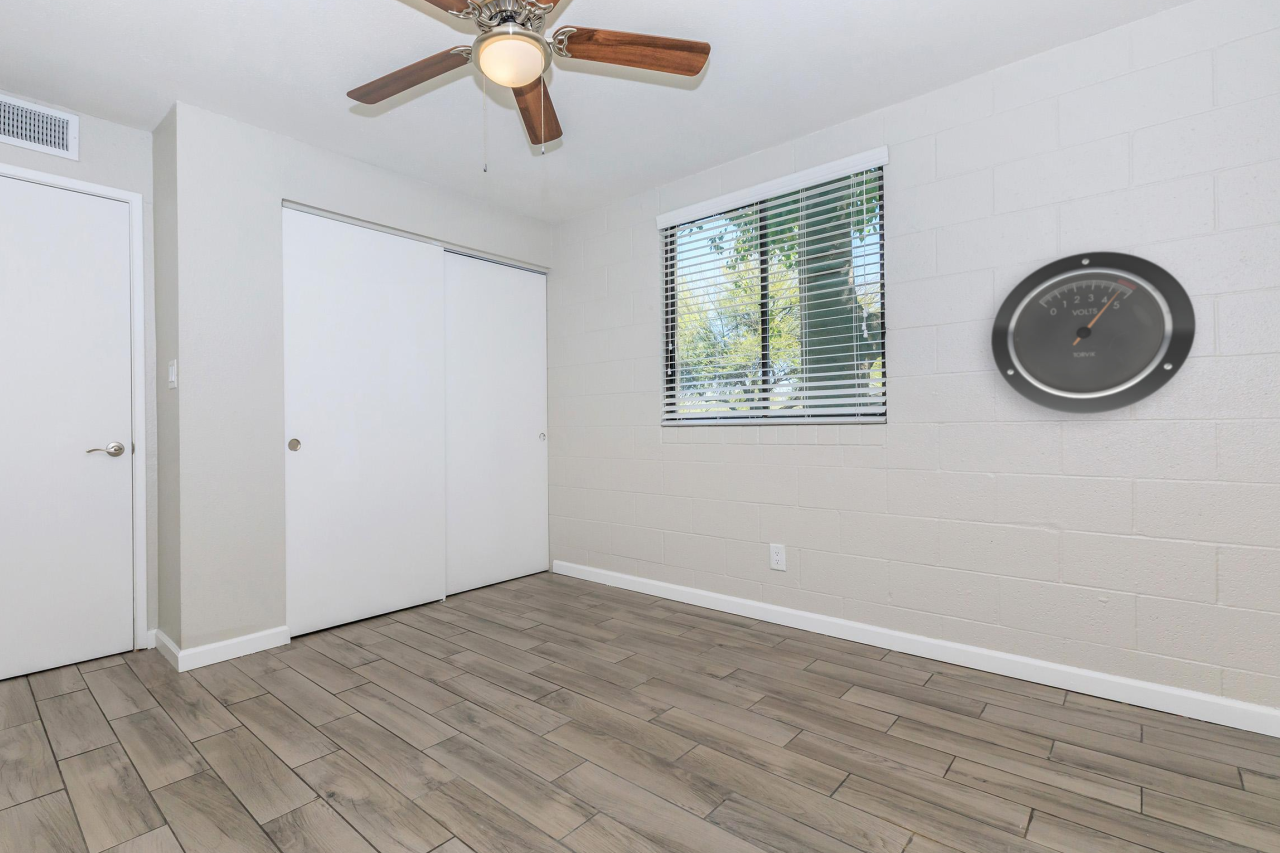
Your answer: 4.5V
